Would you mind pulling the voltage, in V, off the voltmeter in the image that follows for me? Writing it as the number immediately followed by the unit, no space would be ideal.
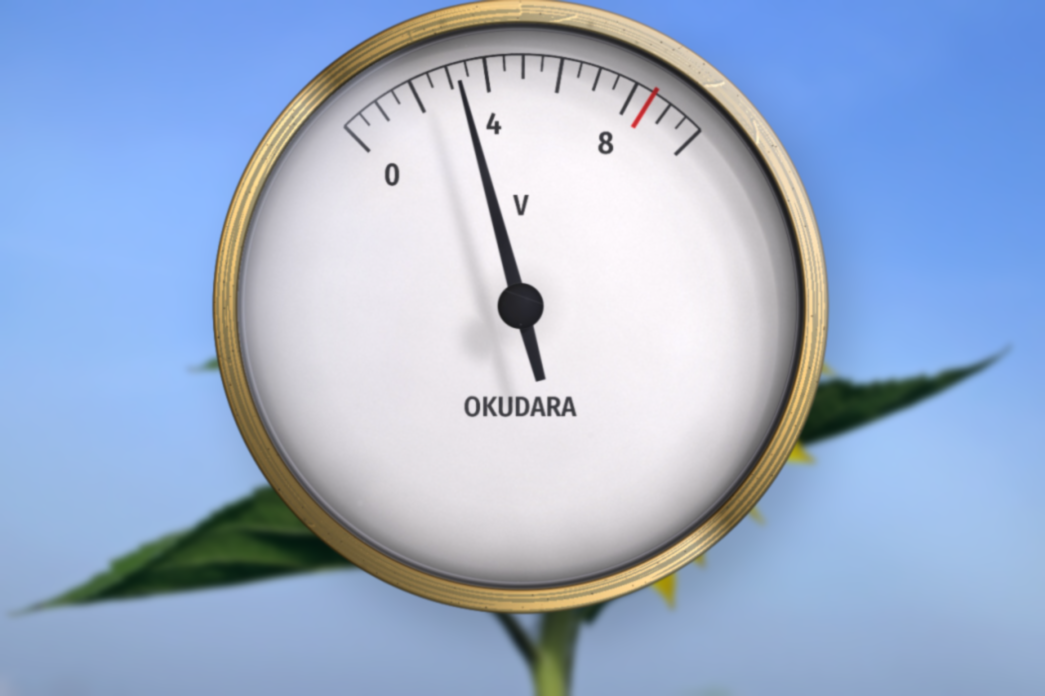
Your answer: 3.25V
